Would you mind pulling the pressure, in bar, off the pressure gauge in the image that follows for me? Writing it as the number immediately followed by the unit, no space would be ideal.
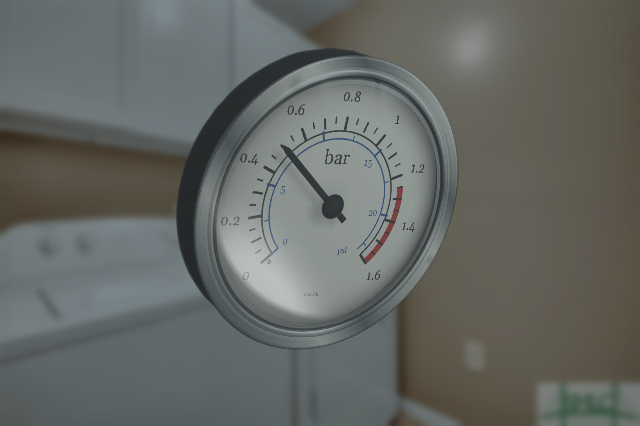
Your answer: 0.5bar
